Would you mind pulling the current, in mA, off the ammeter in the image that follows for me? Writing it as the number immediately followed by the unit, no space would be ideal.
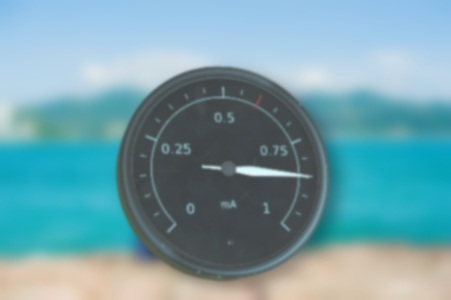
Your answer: 0.85mA
